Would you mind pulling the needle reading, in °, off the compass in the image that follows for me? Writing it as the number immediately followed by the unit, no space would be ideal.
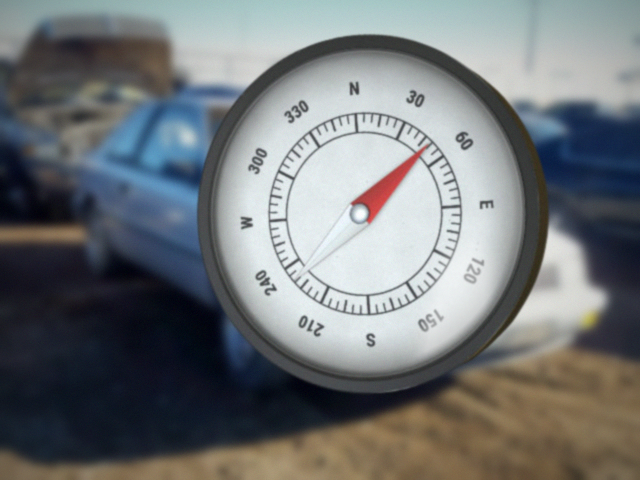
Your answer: 50°
